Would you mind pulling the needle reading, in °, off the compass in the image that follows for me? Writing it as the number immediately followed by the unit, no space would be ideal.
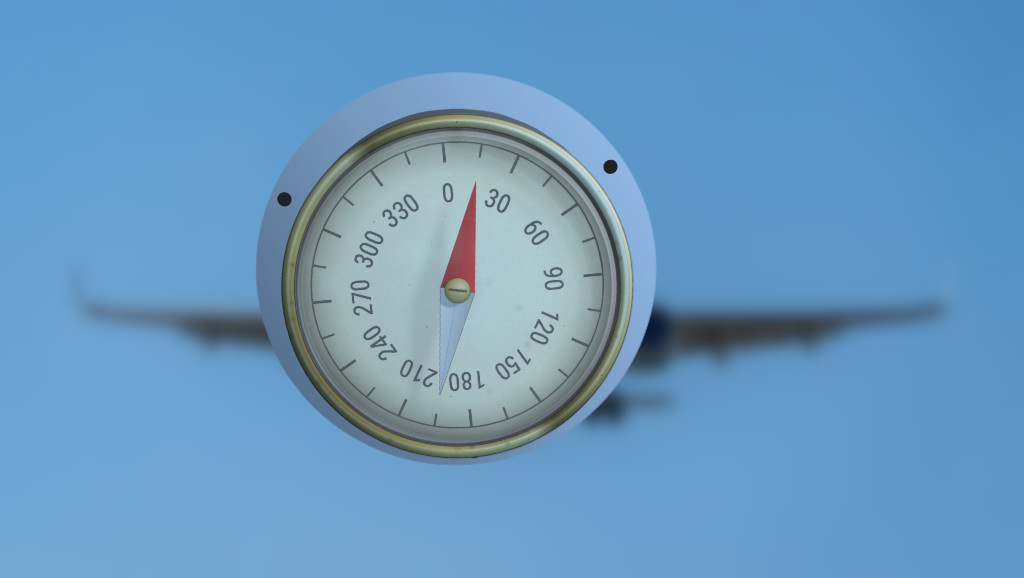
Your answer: 15°
